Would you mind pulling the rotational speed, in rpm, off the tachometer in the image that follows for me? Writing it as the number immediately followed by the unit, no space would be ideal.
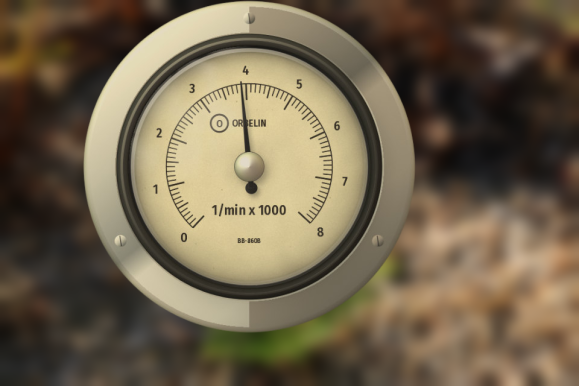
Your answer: 3900rpm
